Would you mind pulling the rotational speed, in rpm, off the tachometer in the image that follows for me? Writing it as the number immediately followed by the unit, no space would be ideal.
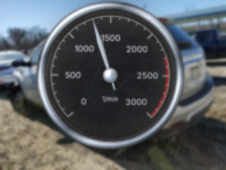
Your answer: 1300rpm
